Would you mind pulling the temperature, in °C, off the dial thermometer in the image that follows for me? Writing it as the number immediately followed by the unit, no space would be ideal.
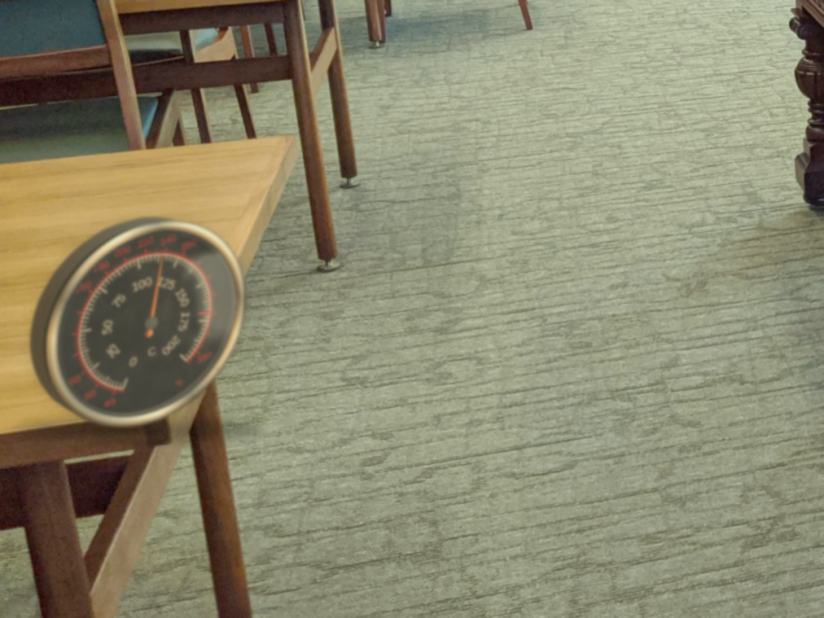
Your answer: 112.5°C
